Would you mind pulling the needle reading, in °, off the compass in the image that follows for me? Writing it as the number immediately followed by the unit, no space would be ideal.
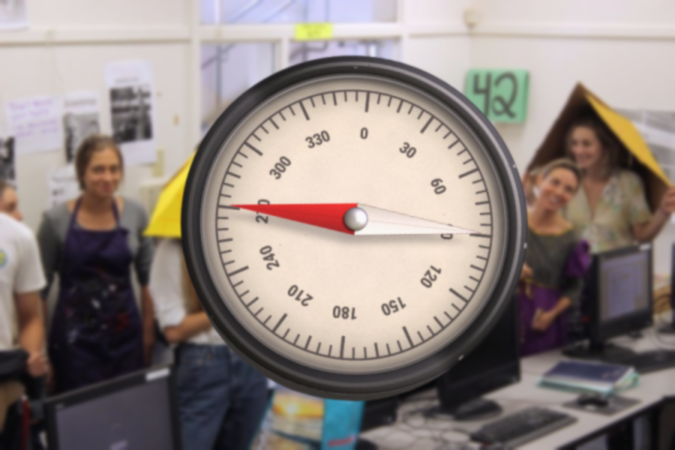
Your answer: 270°
